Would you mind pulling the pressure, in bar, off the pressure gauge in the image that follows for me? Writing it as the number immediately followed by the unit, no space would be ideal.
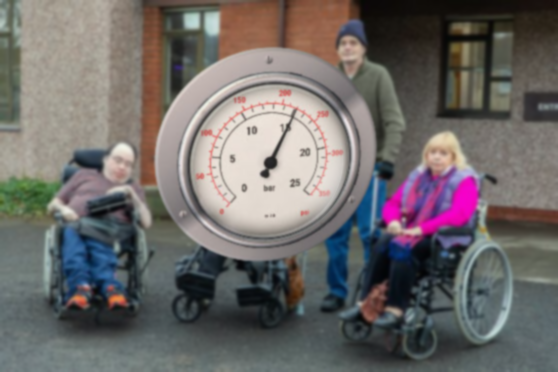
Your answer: 15bar
